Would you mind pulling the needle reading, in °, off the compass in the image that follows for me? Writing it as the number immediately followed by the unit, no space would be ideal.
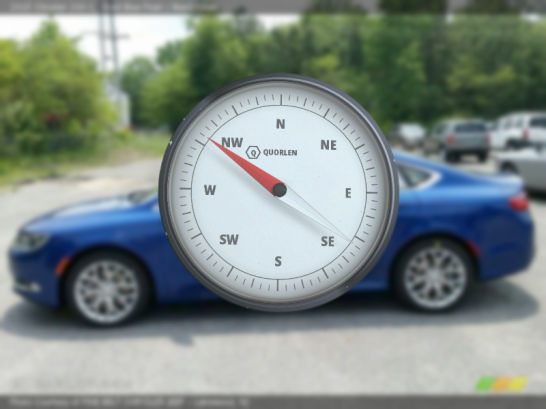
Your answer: 305°
